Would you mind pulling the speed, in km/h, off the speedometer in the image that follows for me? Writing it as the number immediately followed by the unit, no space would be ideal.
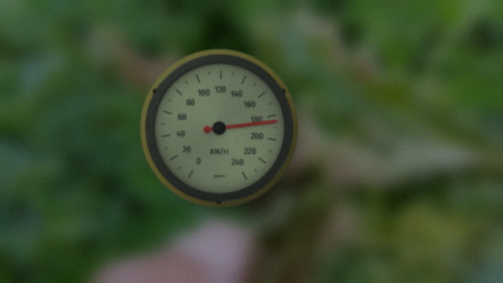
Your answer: 185km/h
